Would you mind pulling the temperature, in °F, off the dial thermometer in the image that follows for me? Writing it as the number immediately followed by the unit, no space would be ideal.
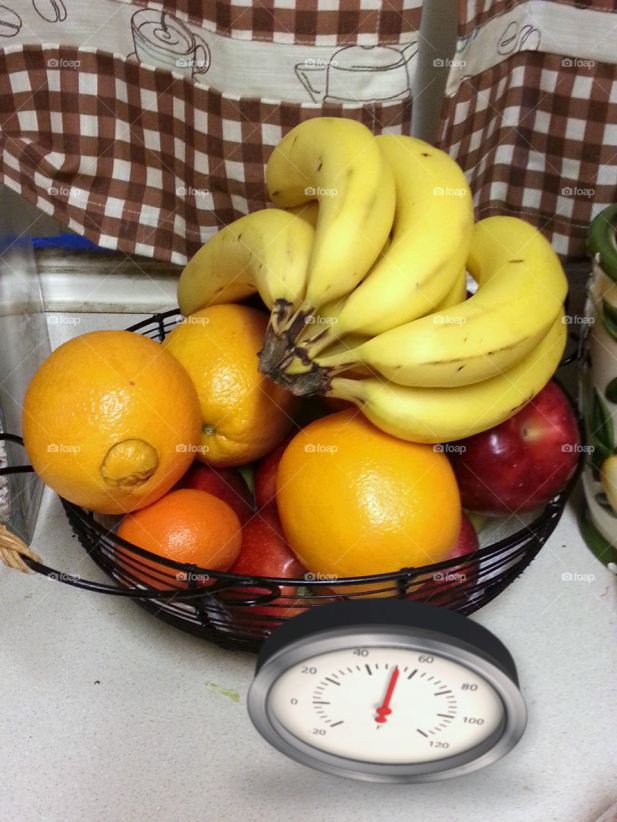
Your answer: 52°F
